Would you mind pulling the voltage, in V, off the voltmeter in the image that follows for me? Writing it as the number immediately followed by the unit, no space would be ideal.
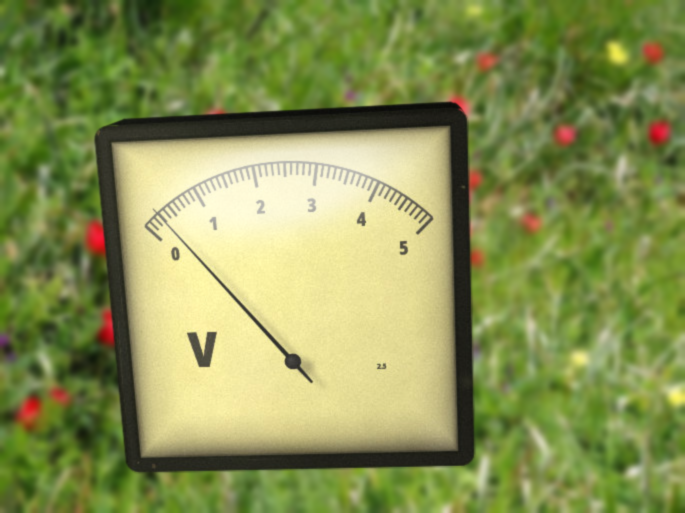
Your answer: 0.3V
